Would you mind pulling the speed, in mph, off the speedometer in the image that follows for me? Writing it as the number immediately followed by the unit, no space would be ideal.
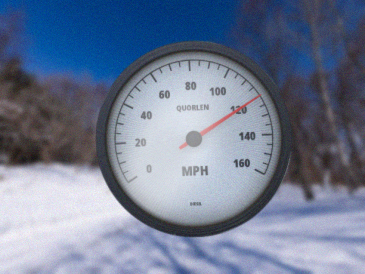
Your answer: 120mph
